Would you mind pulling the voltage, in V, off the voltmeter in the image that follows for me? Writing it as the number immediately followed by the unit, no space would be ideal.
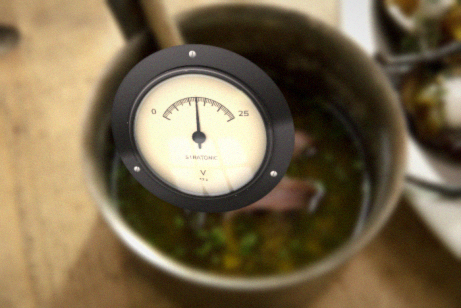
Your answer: 12.5V
